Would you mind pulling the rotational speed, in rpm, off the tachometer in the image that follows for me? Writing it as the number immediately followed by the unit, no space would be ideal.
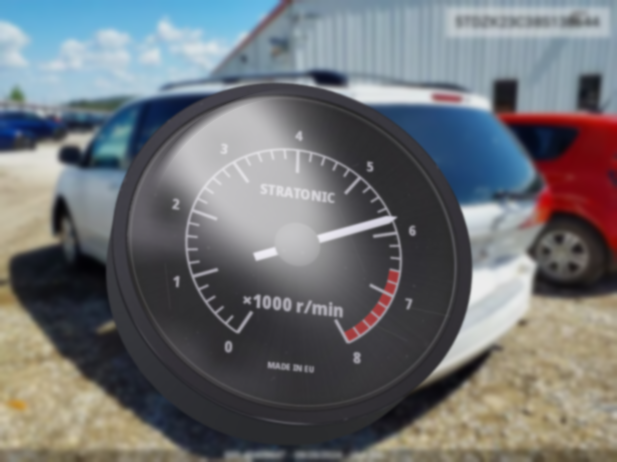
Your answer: 5800rpm
